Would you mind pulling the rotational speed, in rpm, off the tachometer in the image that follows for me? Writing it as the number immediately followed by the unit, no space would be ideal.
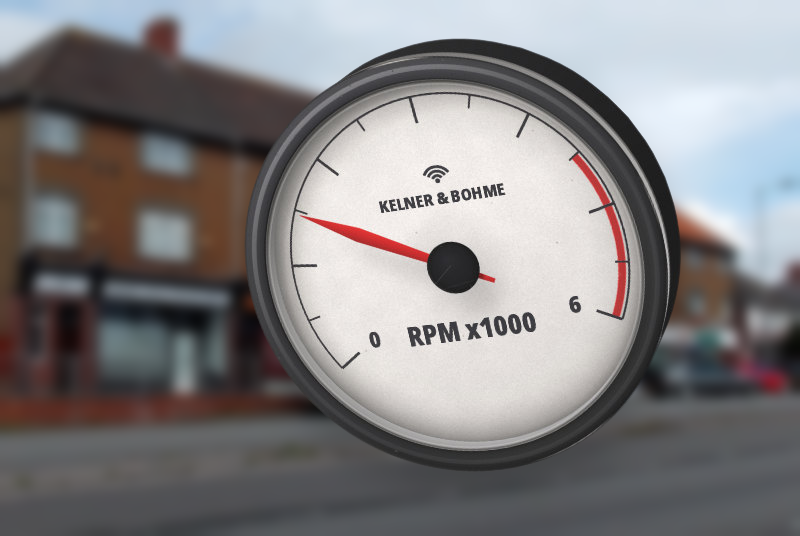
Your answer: 1500rpm
